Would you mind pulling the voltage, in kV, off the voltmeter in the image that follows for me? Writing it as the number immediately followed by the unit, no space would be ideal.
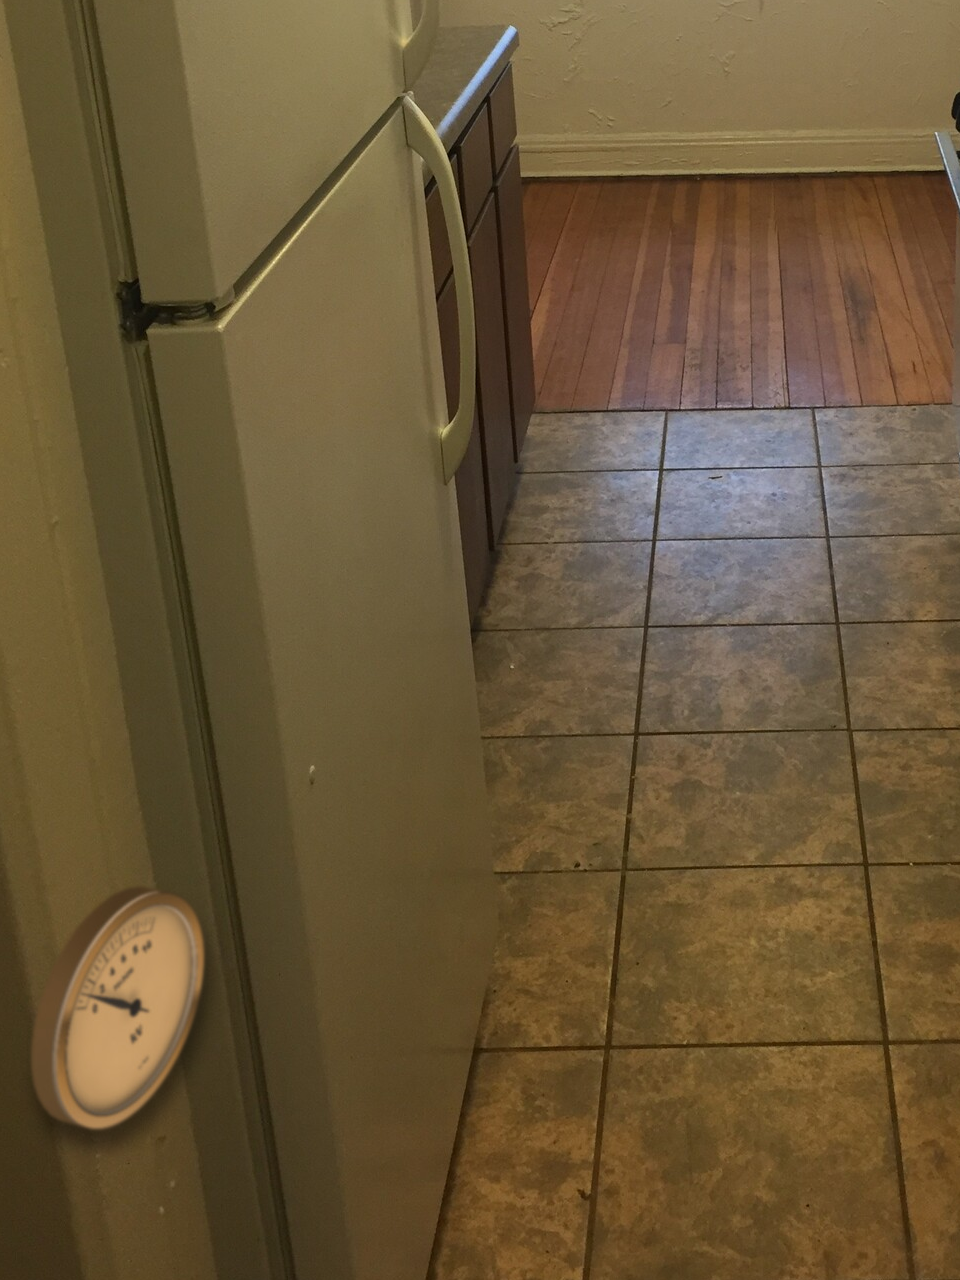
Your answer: 1kV
